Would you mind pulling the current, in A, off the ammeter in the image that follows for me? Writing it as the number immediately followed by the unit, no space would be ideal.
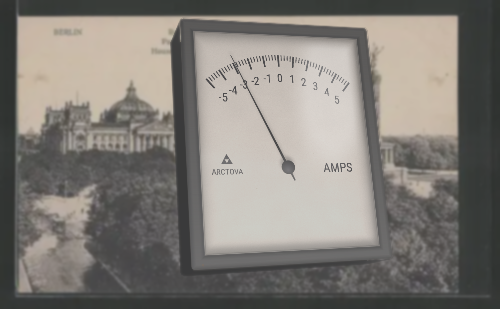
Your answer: -3A
